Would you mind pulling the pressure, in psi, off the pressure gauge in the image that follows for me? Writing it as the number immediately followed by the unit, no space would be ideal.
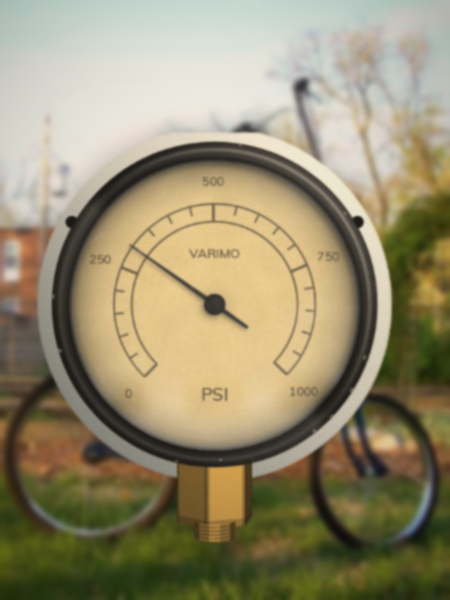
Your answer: 300psi
